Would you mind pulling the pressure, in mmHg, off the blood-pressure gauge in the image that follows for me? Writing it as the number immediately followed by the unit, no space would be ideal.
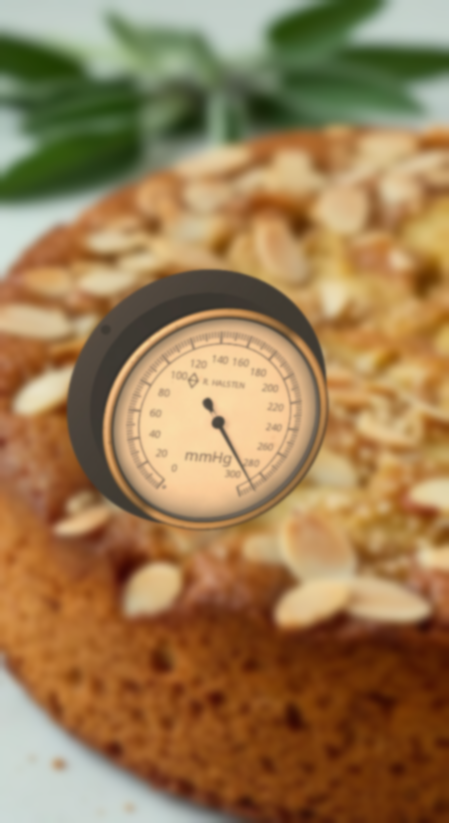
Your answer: 290mmHg
